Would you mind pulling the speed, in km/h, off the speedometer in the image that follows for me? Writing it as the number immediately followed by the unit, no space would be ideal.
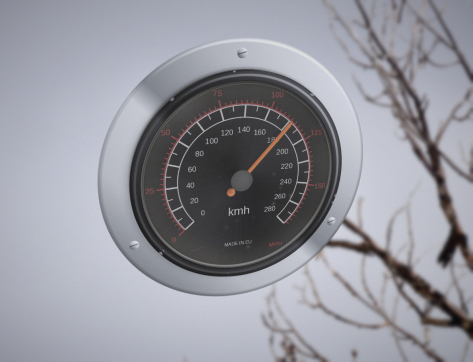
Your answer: 180km/h
